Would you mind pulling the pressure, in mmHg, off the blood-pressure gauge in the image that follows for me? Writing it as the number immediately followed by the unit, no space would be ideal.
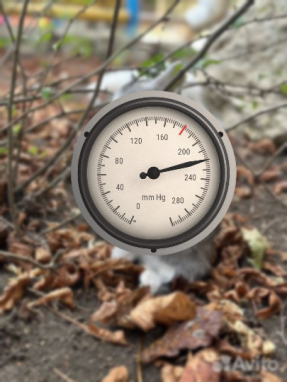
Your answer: 220mmHg
